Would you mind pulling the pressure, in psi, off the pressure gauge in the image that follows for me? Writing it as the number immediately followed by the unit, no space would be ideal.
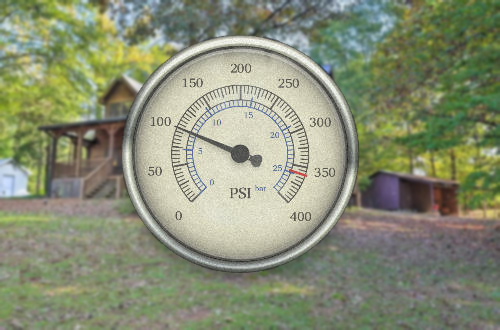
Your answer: 100psi
